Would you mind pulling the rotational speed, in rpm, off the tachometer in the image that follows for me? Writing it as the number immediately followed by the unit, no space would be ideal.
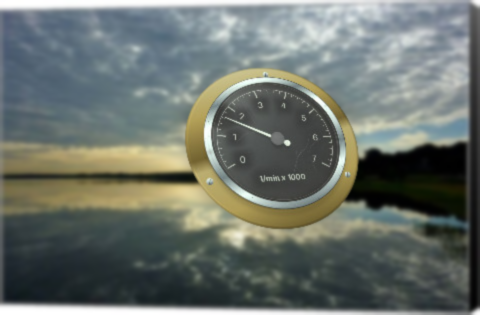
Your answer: 1600rpm
